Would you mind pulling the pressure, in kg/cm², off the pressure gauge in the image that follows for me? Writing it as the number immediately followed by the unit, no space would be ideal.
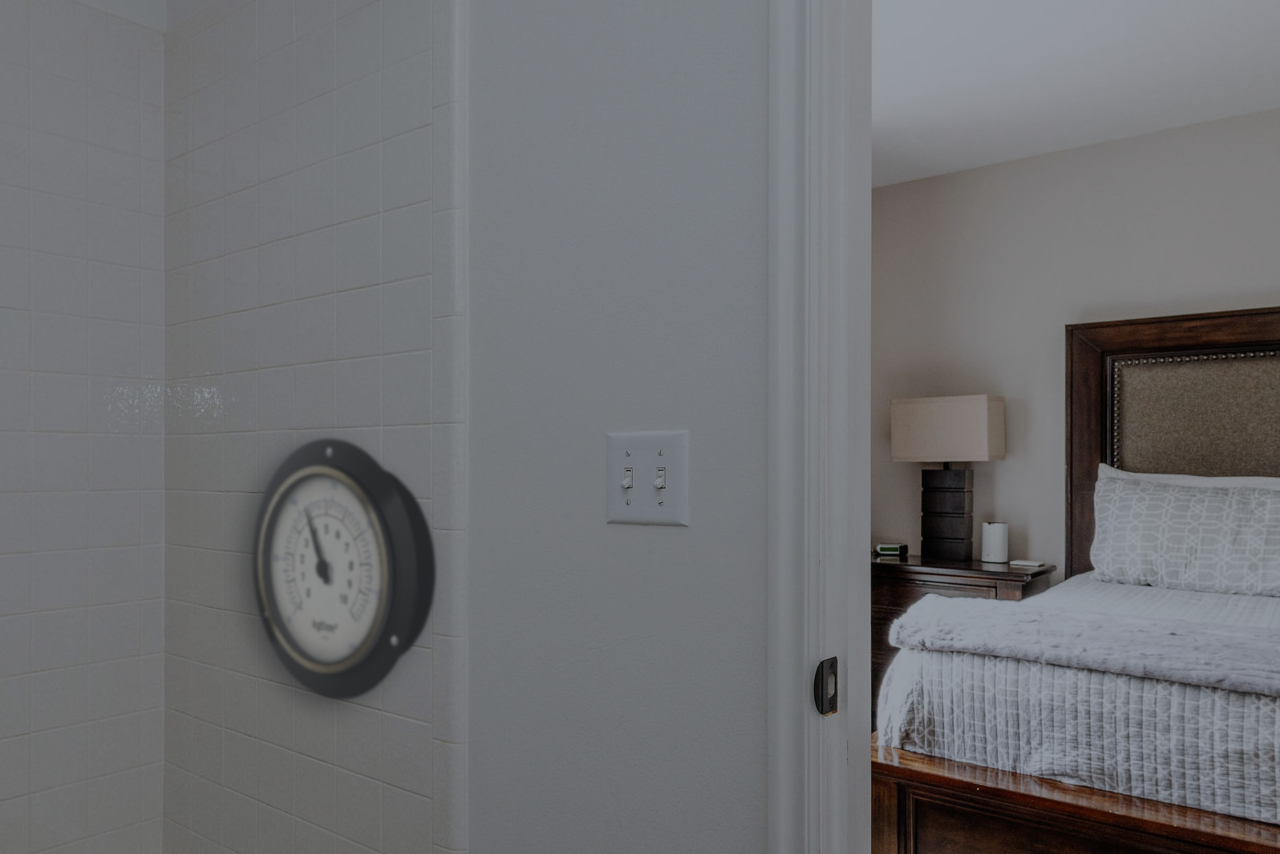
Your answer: 4kg/cm²
